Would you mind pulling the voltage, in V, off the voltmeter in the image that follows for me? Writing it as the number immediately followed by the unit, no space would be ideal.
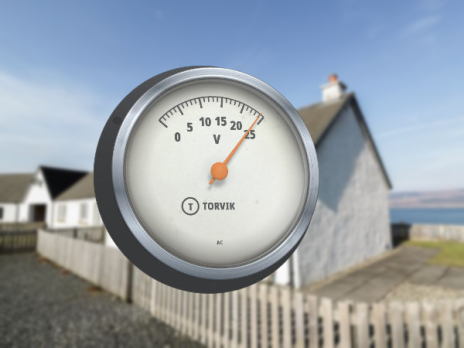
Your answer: 24V
